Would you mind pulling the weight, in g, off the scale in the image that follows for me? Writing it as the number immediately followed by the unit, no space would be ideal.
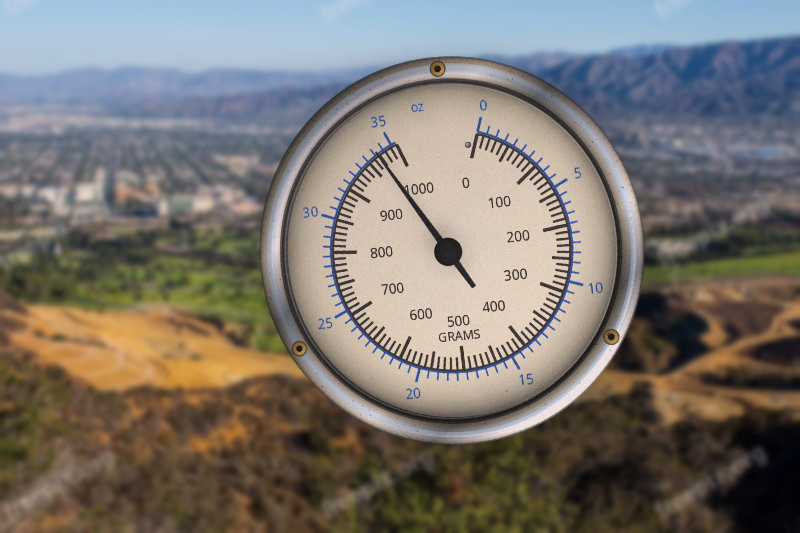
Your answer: 970g
